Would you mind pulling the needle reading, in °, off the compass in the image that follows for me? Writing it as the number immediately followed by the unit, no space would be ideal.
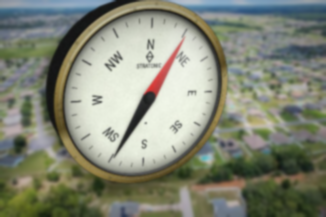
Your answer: 30°
